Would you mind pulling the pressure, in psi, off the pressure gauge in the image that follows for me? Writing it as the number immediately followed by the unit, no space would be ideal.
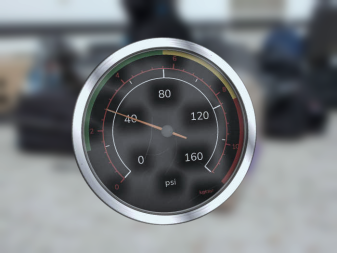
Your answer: 40psi
